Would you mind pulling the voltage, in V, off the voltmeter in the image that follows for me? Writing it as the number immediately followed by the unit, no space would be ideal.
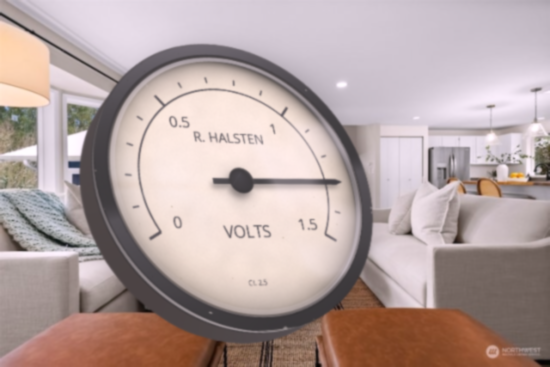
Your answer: 1.3V
